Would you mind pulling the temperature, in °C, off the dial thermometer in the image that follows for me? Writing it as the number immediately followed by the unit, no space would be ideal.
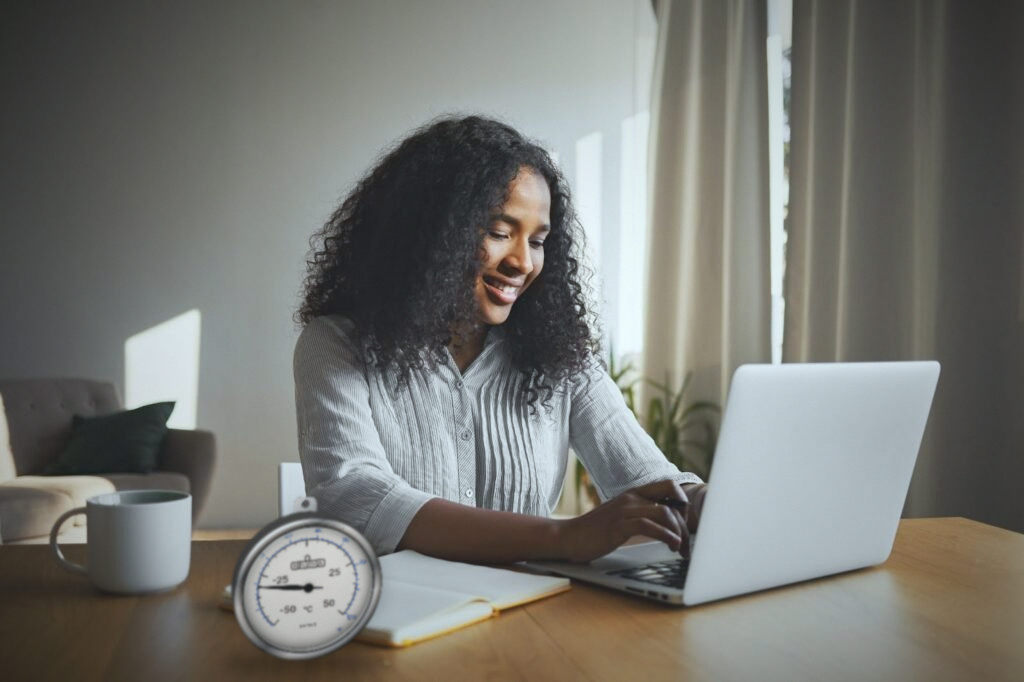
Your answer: -30°C
